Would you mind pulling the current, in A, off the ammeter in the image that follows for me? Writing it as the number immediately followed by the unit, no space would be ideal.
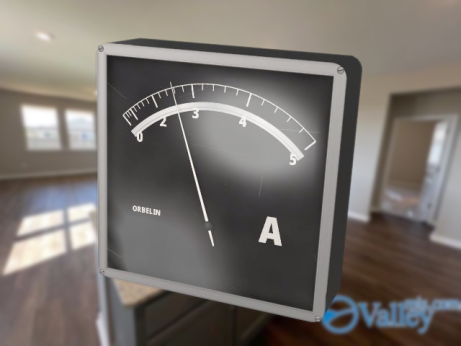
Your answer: 2.6A
